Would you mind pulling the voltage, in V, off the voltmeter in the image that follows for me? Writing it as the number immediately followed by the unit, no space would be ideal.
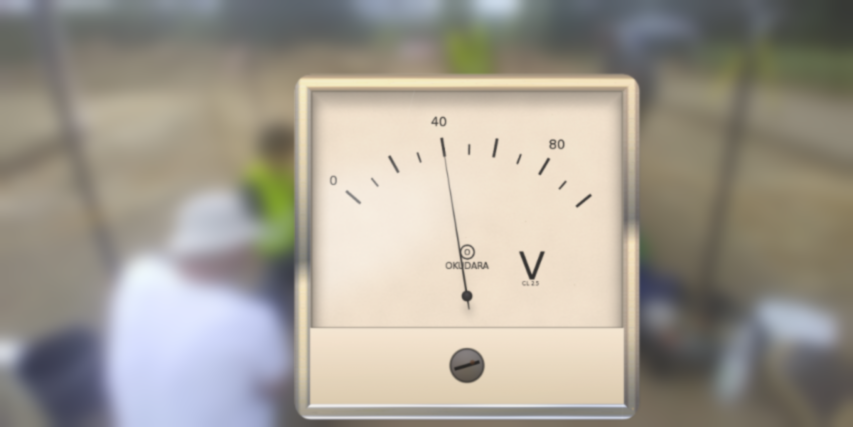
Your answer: 40V
